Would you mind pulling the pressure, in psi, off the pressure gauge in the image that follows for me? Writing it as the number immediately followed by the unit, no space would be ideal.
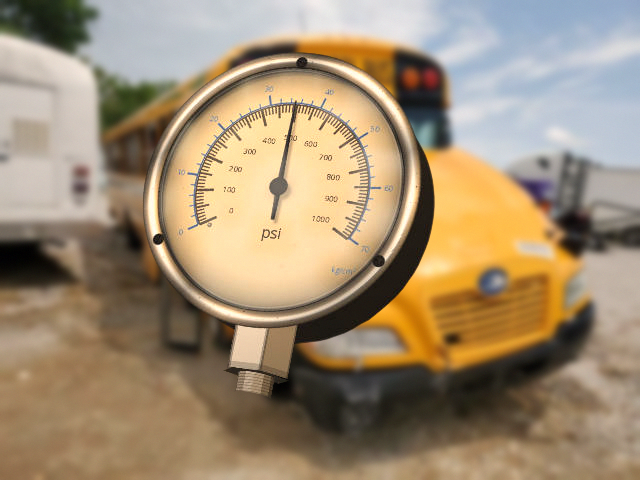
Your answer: 500psi
